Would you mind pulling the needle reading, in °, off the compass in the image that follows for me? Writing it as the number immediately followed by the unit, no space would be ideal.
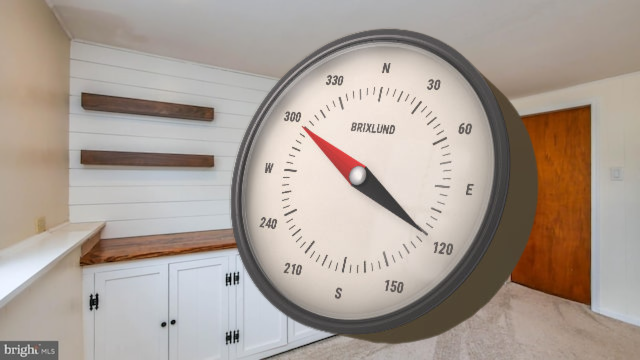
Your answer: 300°
